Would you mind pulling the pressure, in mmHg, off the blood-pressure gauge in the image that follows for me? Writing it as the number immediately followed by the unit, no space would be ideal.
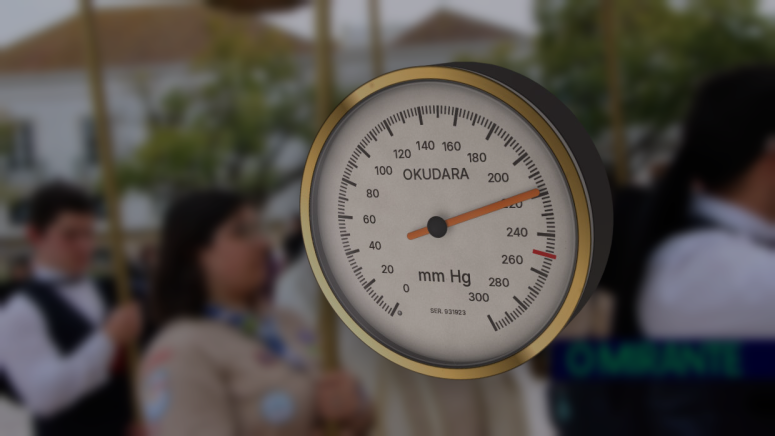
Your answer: 218mmHg
